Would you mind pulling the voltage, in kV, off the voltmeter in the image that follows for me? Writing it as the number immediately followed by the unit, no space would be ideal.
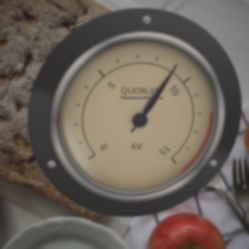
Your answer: 9kV
